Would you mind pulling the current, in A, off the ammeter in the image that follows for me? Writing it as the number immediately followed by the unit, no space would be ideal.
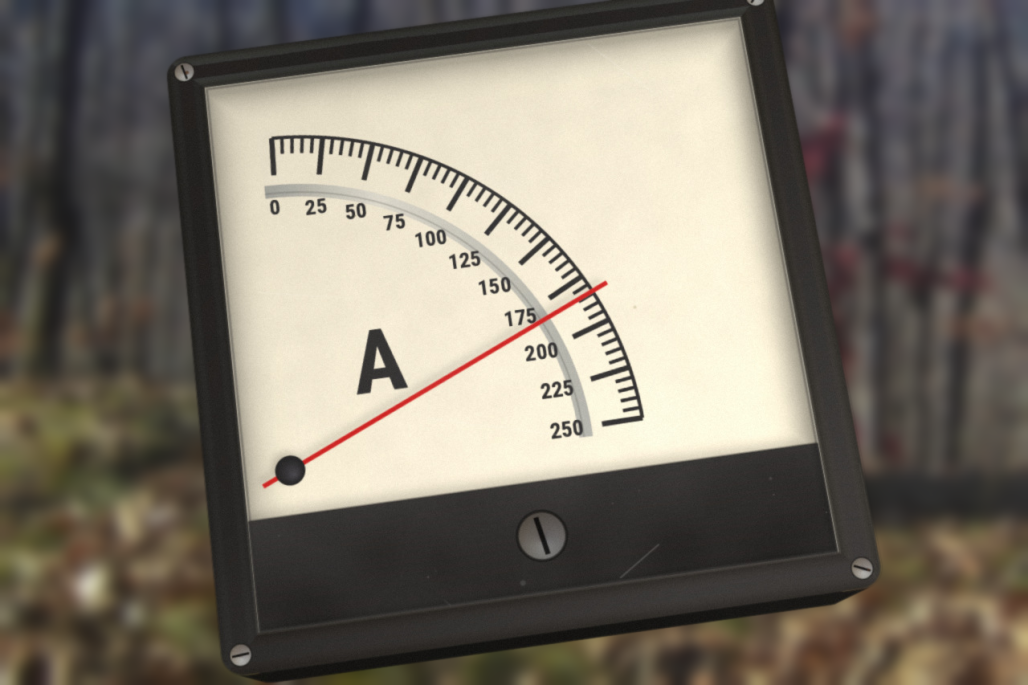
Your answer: 185A
